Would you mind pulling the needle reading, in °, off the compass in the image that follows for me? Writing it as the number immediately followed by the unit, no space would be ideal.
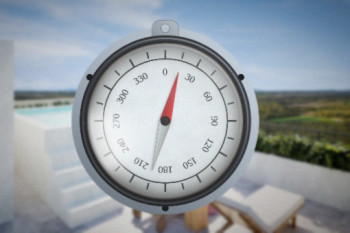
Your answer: 15°
